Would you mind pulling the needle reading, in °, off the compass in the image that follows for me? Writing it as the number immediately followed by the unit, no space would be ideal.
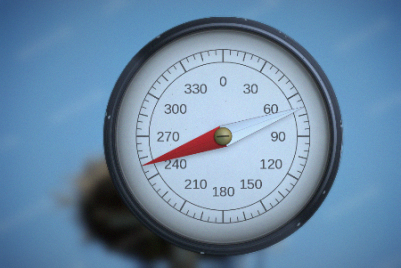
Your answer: 250°
